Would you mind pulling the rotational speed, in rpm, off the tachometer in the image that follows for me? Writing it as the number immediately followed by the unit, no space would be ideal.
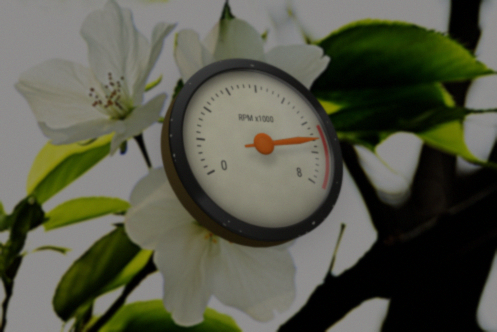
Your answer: 6600rpm
